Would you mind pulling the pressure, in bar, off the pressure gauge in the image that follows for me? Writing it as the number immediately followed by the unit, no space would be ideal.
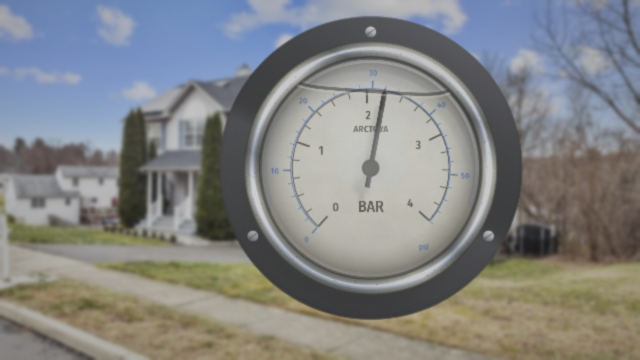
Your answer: 2.2bar
